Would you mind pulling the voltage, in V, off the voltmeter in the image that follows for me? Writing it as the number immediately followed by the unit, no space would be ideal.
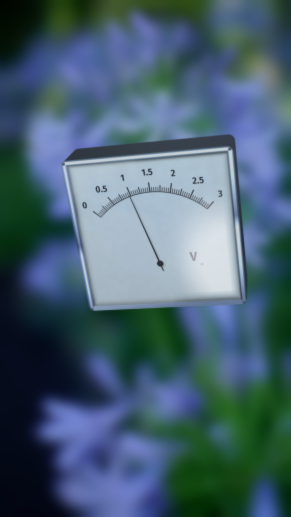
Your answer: 1V
